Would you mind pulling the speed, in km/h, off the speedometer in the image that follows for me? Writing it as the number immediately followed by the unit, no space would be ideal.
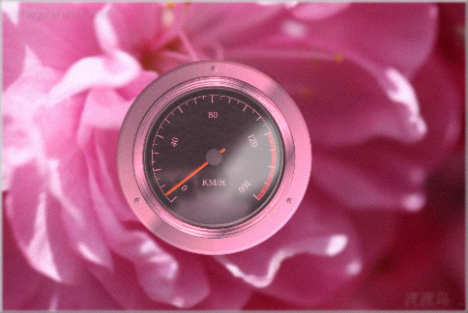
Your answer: 5km/h
